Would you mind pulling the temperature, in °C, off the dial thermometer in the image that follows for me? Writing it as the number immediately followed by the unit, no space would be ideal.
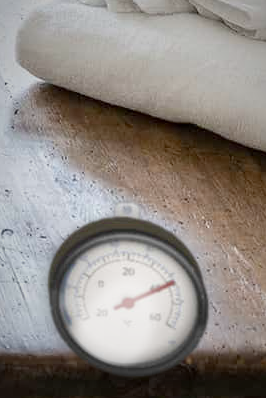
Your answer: 40°C
